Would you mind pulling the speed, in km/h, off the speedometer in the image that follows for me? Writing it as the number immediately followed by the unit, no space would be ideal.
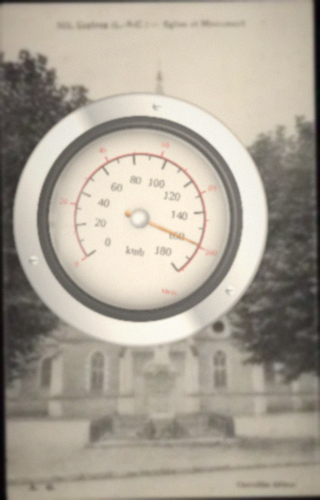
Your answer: 160km/h
